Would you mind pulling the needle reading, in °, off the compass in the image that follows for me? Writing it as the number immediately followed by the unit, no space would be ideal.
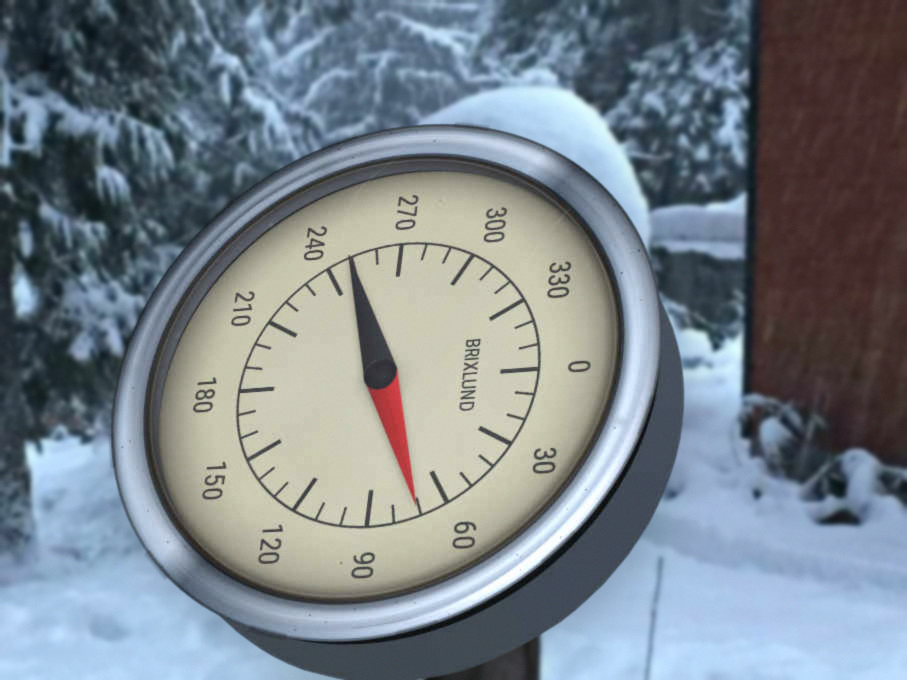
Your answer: 70°
